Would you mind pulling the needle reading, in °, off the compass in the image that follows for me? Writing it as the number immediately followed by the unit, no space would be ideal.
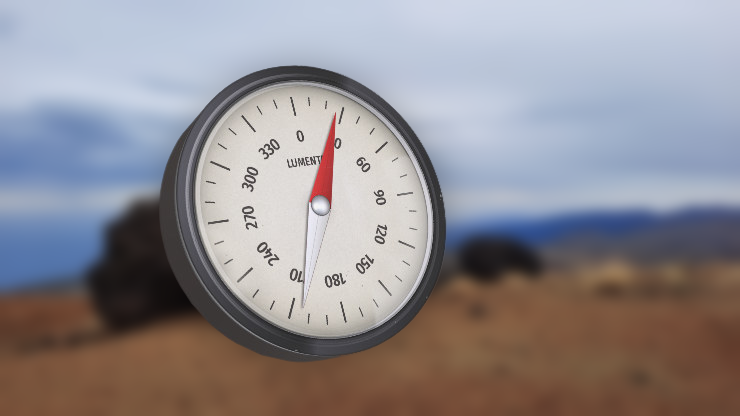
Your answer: 25°
